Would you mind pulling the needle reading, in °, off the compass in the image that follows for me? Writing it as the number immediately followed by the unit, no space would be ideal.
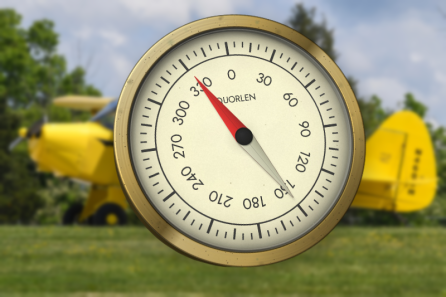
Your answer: 330°
